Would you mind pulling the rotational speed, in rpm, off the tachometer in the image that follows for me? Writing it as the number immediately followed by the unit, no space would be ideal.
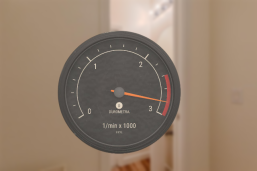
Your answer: 2800rpm
